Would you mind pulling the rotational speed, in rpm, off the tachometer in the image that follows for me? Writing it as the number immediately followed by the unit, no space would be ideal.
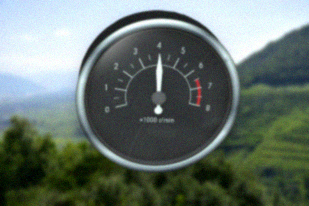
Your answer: 4000rpm
